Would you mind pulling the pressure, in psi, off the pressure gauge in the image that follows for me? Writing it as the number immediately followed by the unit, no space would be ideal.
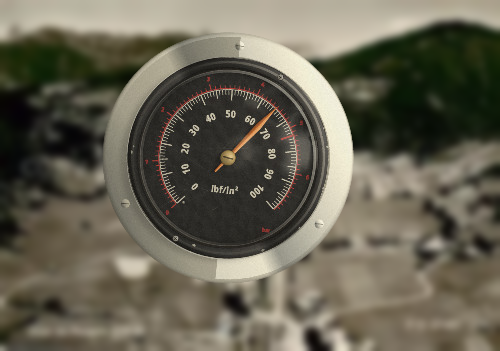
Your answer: 65psi
